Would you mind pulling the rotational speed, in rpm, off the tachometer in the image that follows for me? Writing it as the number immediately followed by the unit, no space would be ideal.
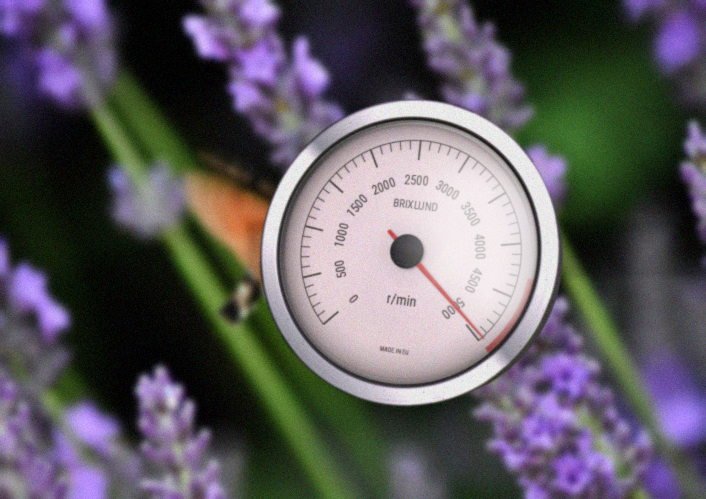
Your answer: 4950rpm
